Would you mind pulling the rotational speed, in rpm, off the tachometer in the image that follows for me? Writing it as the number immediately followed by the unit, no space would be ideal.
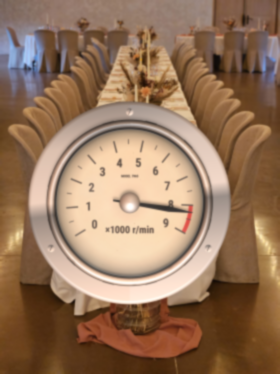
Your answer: 8250rpm
